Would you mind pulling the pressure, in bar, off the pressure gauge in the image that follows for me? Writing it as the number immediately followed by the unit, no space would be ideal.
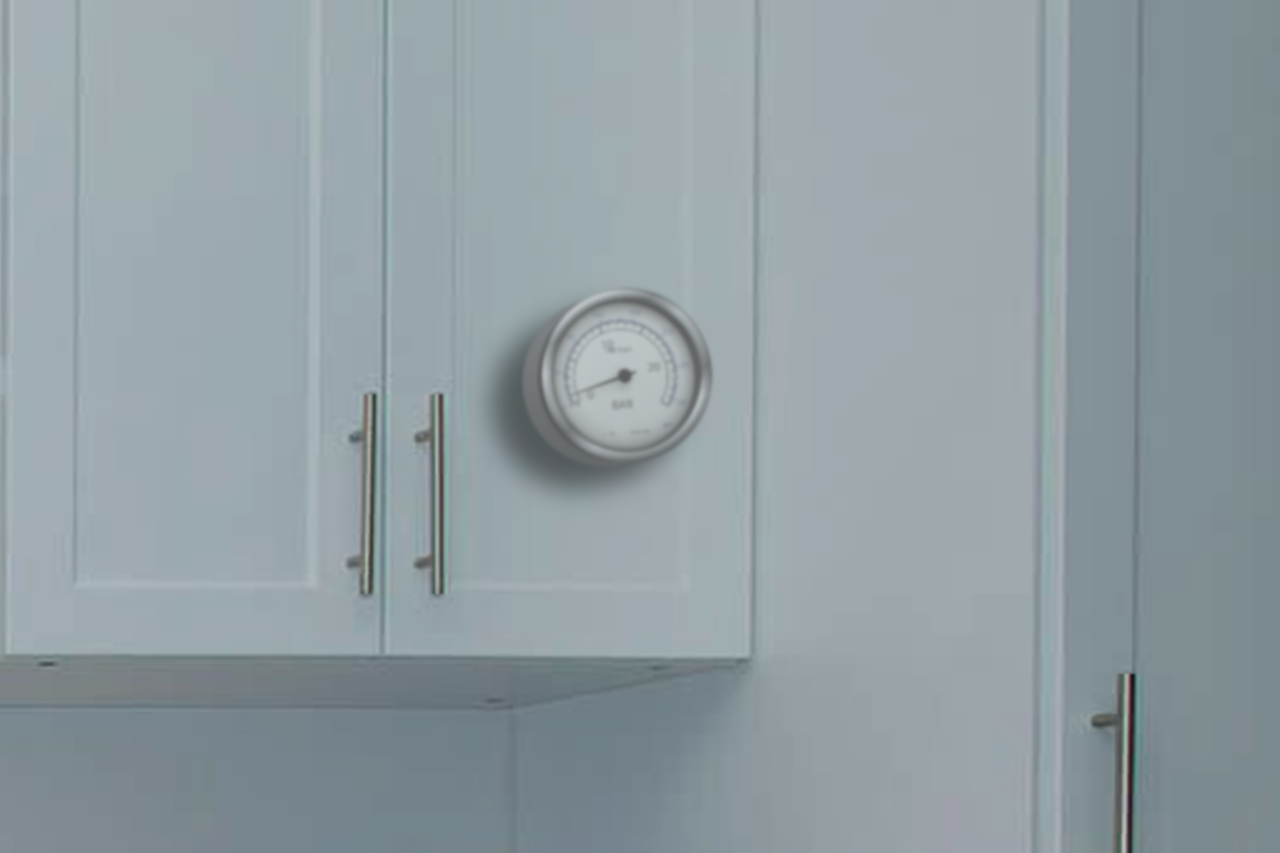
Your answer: 1bar
